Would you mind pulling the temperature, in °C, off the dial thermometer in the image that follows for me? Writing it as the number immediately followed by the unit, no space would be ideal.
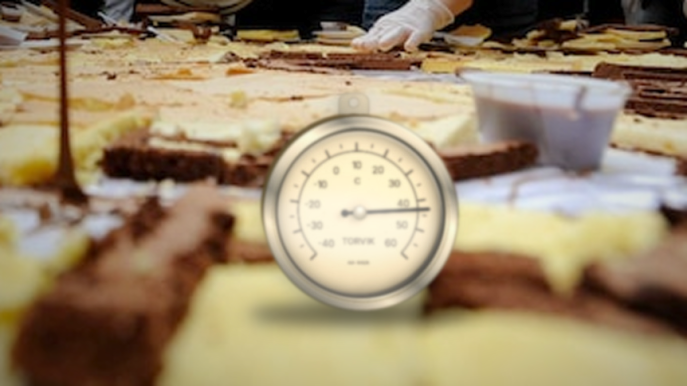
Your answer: 42.5°C
